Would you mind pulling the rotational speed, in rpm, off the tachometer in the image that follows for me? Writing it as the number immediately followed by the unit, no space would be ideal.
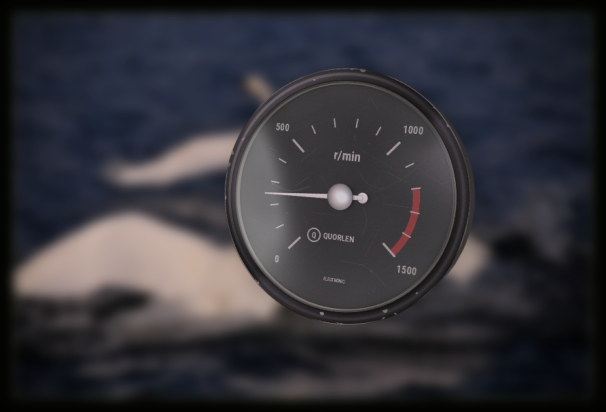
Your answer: 250rpm
